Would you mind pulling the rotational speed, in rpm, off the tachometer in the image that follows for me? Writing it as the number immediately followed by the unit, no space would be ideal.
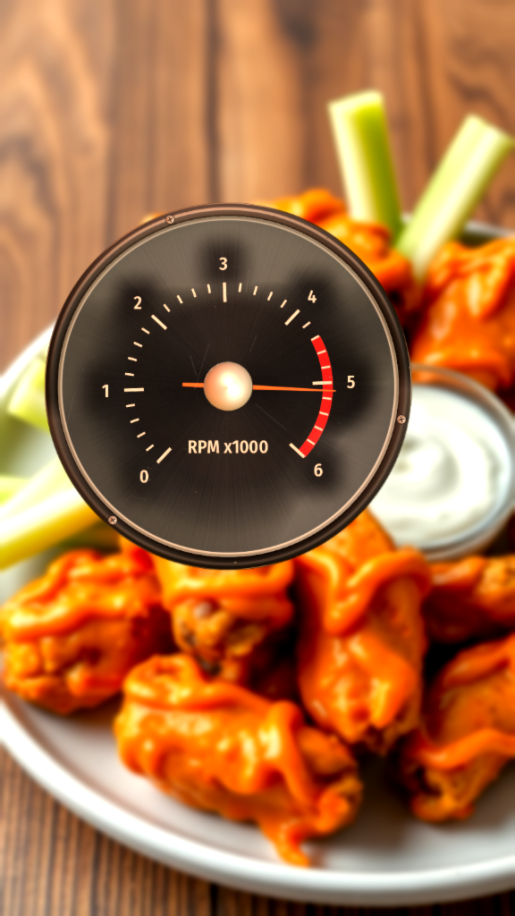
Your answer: 5100rpm
